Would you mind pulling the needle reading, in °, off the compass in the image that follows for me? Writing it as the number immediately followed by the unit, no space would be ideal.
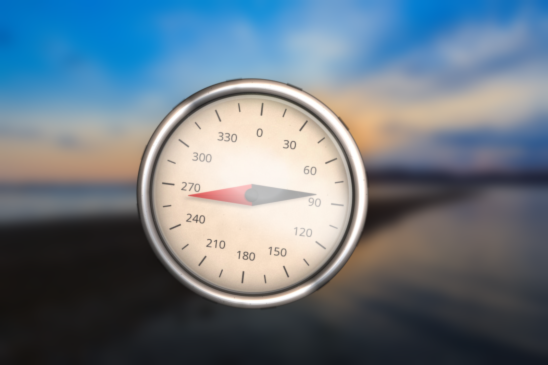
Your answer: 262.5°
